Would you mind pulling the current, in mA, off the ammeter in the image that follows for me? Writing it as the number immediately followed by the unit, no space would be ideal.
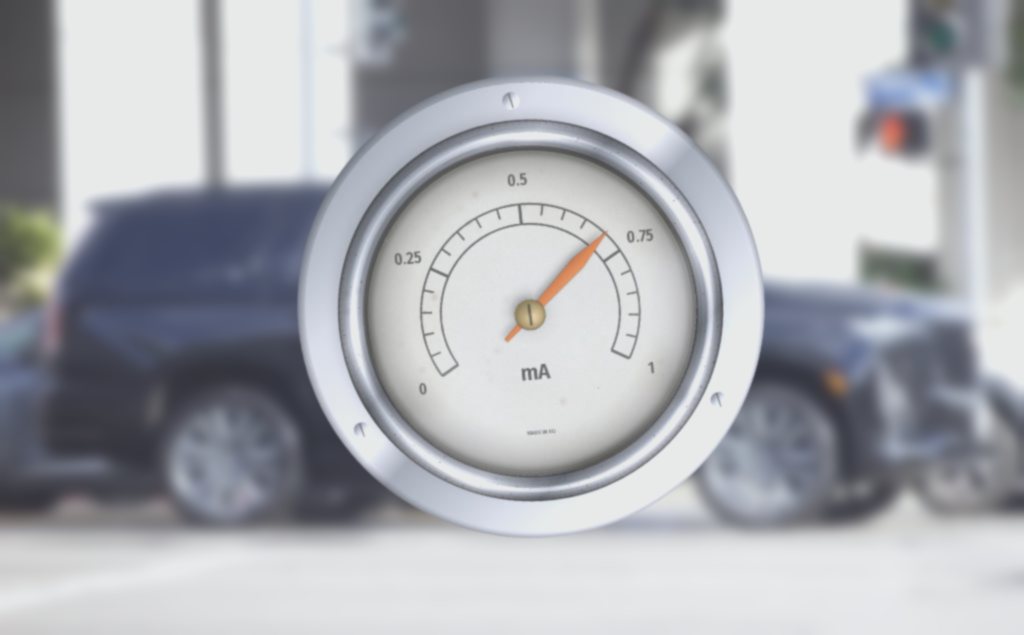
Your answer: 0.7mA
